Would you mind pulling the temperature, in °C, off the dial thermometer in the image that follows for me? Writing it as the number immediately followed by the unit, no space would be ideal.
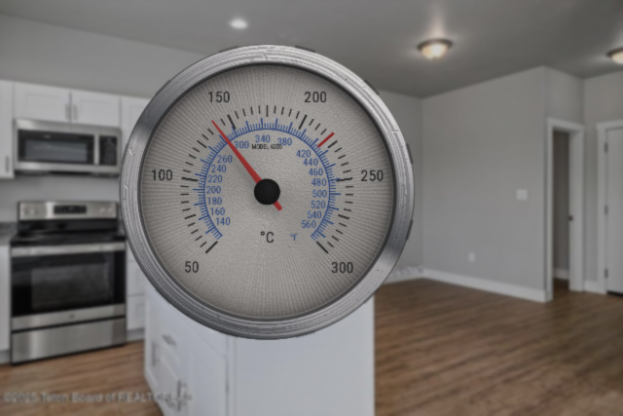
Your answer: 140°C
